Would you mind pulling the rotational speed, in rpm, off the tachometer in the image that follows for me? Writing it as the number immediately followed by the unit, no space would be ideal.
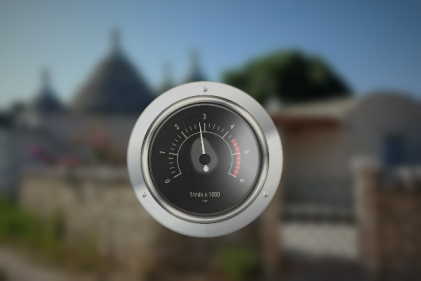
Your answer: 2800rpm
